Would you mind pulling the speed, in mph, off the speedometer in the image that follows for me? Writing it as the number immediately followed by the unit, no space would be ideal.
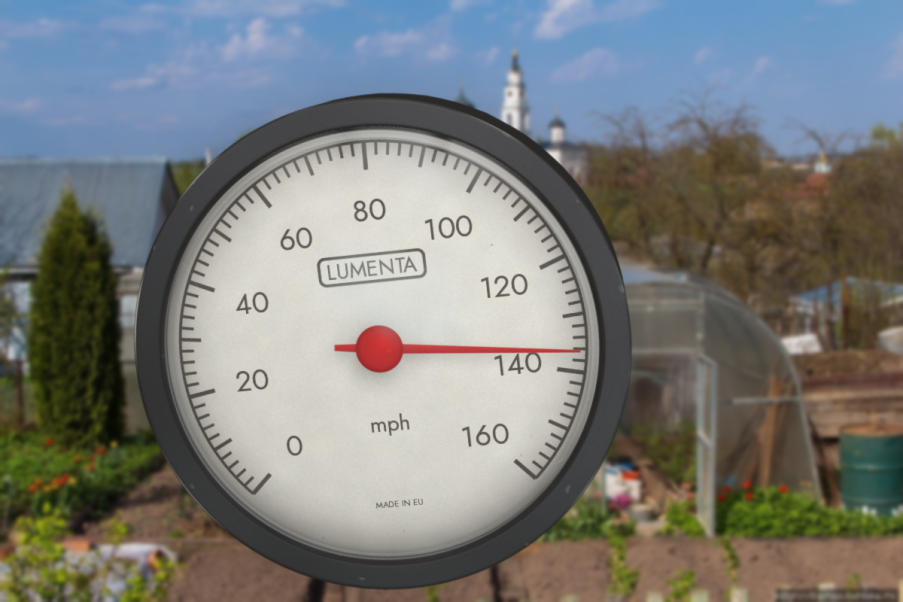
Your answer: 136mph
